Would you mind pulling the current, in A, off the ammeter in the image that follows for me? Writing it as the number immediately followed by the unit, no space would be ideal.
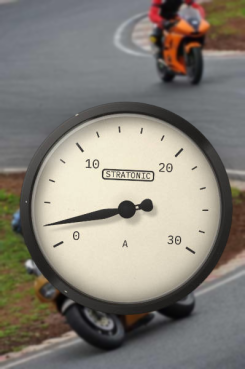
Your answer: 2A
